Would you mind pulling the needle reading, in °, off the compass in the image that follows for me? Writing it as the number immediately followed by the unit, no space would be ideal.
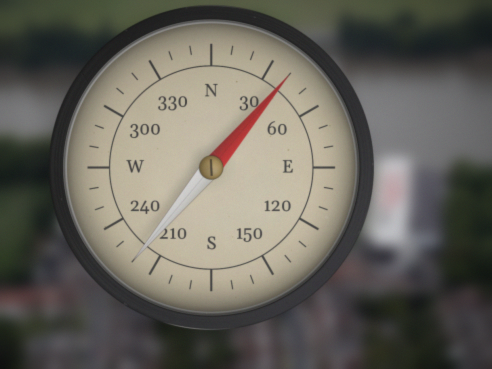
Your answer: 40°
